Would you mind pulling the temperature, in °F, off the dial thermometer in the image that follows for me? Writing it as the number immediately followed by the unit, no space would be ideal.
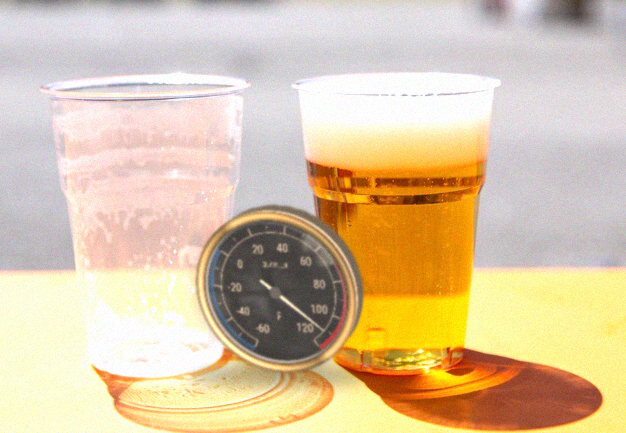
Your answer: 110°F
